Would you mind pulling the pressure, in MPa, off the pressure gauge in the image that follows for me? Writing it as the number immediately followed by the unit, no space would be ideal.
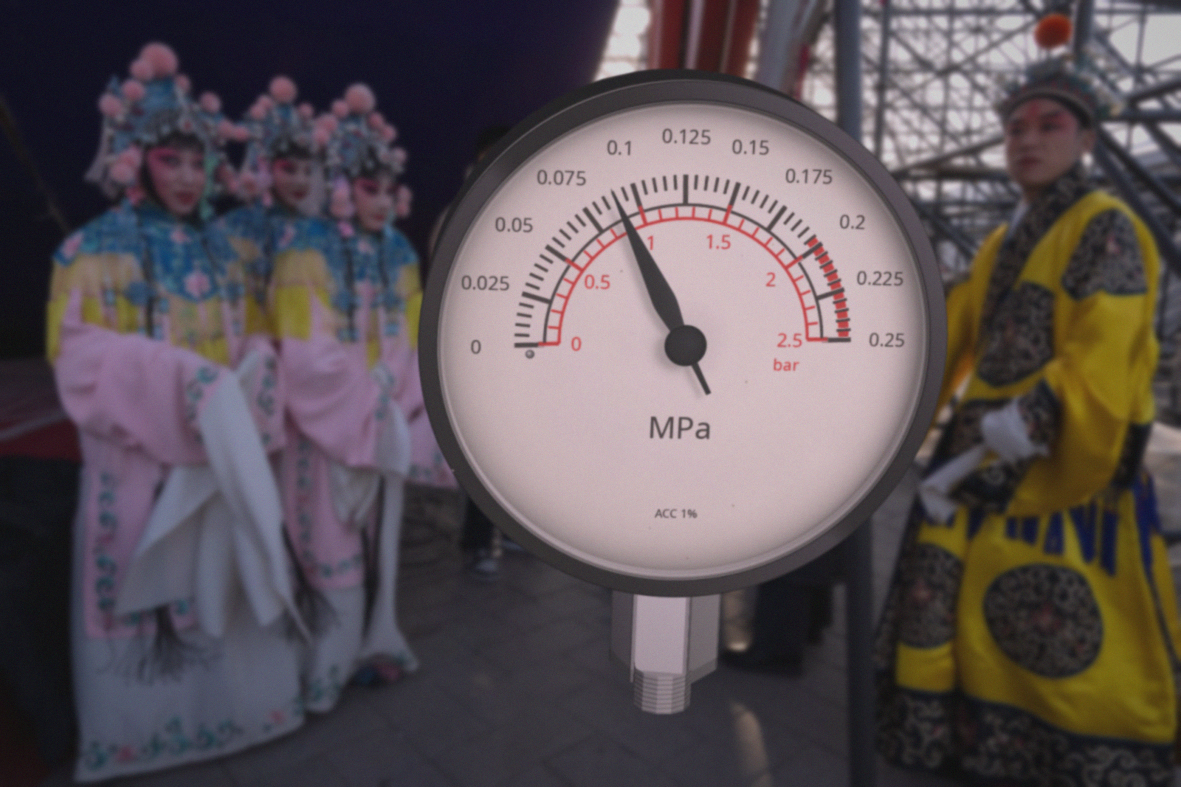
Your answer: 0.09MPa
